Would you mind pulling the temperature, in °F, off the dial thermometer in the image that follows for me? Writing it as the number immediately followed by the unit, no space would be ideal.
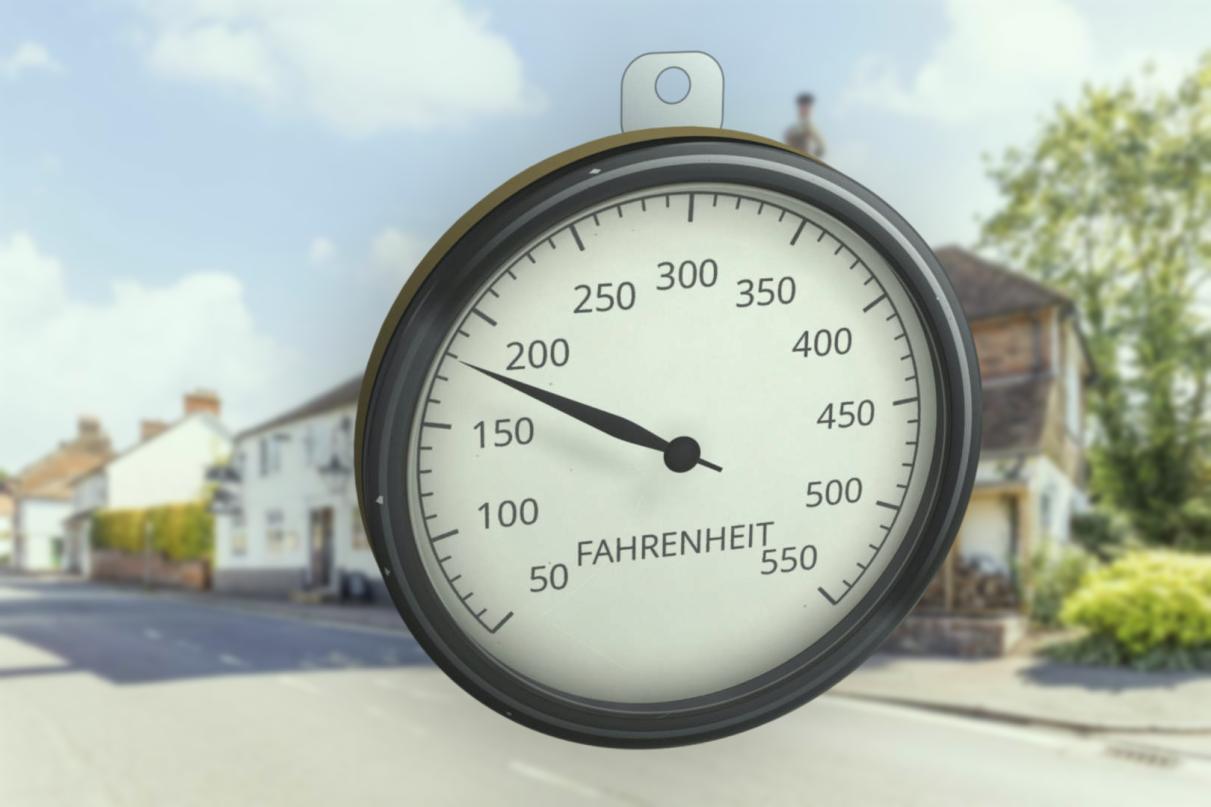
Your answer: 180°F
